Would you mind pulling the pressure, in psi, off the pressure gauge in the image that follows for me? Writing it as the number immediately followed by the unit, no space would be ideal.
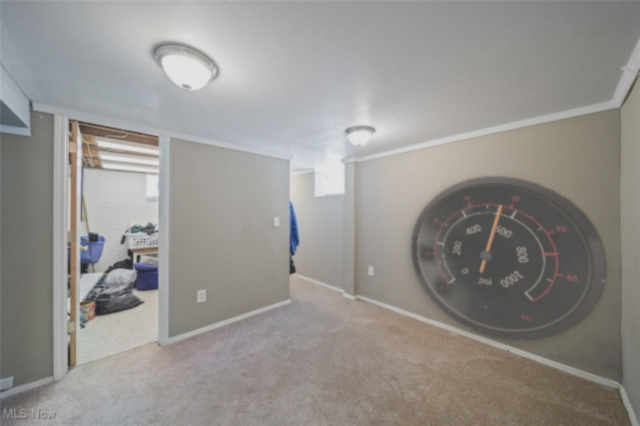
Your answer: 550psi
